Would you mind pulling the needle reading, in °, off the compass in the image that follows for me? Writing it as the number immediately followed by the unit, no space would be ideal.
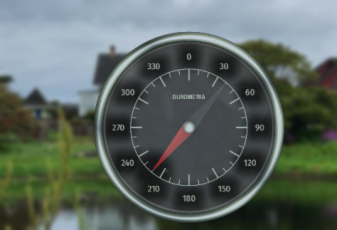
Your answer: 220°
